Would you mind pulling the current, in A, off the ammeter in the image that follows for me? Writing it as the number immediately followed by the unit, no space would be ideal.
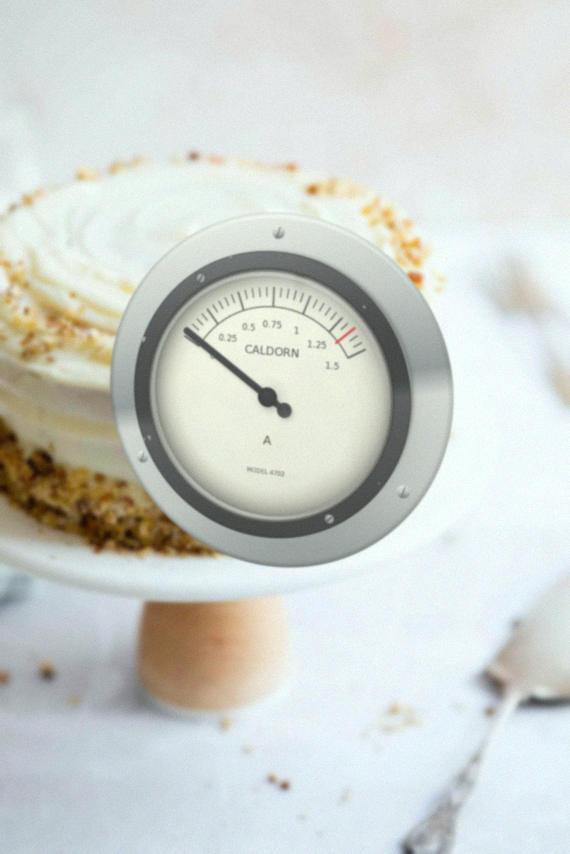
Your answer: 0.05A
